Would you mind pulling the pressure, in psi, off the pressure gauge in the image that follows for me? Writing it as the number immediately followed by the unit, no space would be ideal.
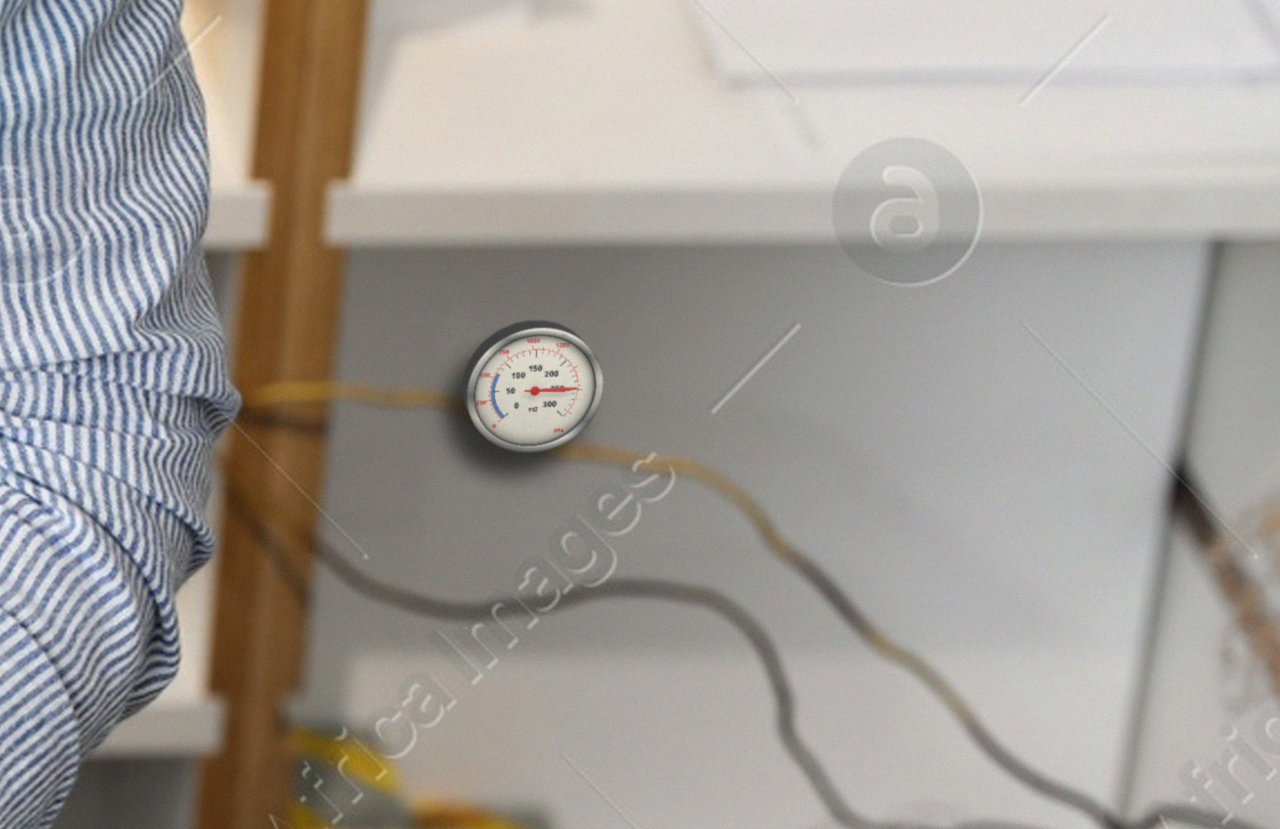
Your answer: 250psi
